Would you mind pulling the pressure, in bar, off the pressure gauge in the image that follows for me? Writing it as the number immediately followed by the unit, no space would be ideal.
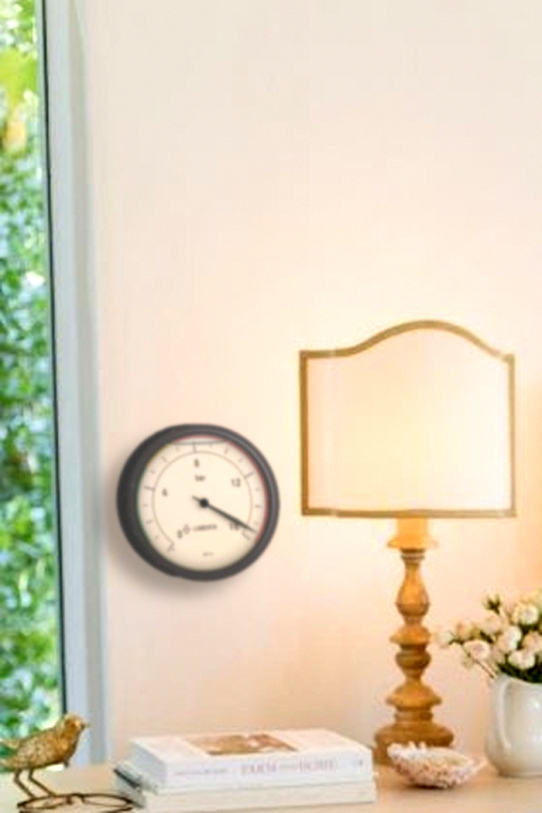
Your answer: 15.5bar
